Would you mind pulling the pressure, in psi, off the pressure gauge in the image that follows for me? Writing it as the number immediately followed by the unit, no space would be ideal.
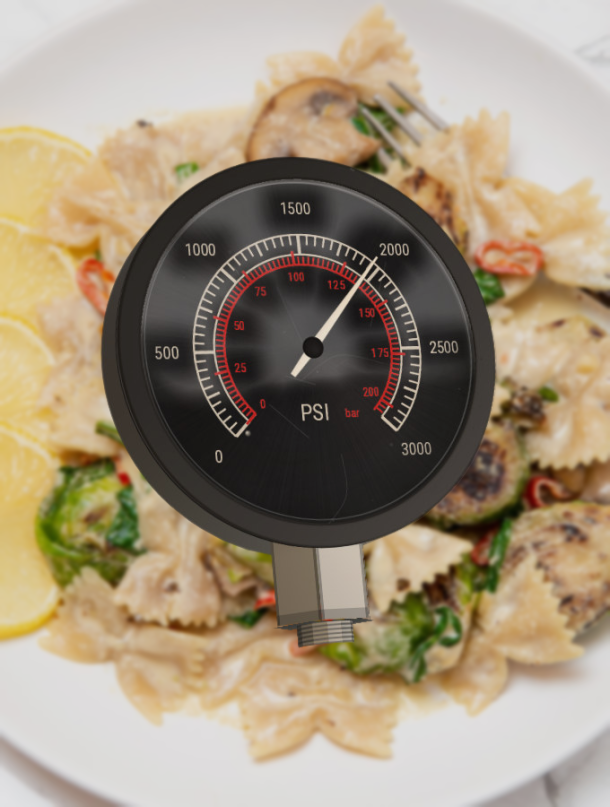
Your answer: 1950psi
